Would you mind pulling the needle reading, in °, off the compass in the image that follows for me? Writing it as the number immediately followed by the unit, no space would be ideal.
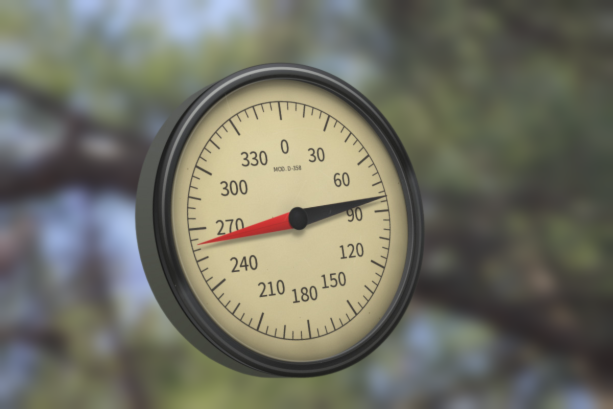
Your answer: 262.5°
